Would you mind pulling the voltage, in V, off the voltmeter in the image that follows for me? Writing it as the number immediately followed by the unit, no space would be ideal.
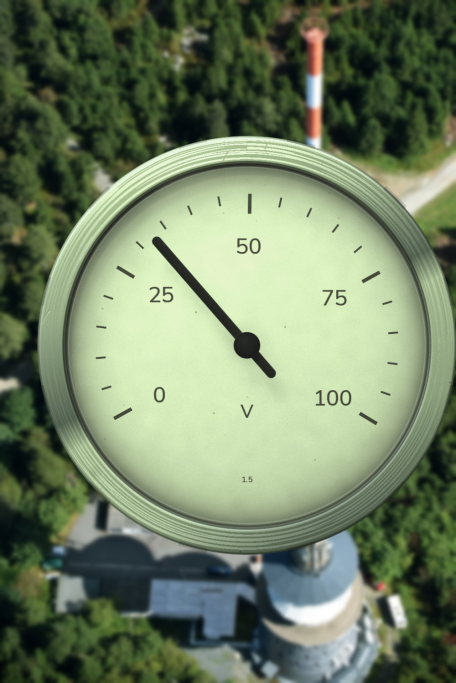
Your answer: 32.5V
